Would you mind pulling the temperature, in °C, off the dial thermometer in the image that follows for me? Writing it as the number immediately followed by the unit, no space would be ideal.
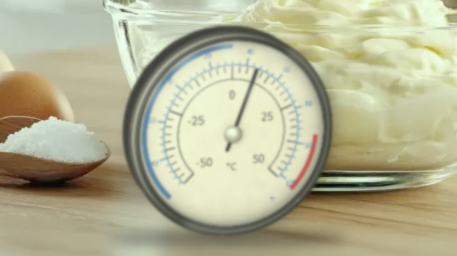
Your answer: 7.5°C
